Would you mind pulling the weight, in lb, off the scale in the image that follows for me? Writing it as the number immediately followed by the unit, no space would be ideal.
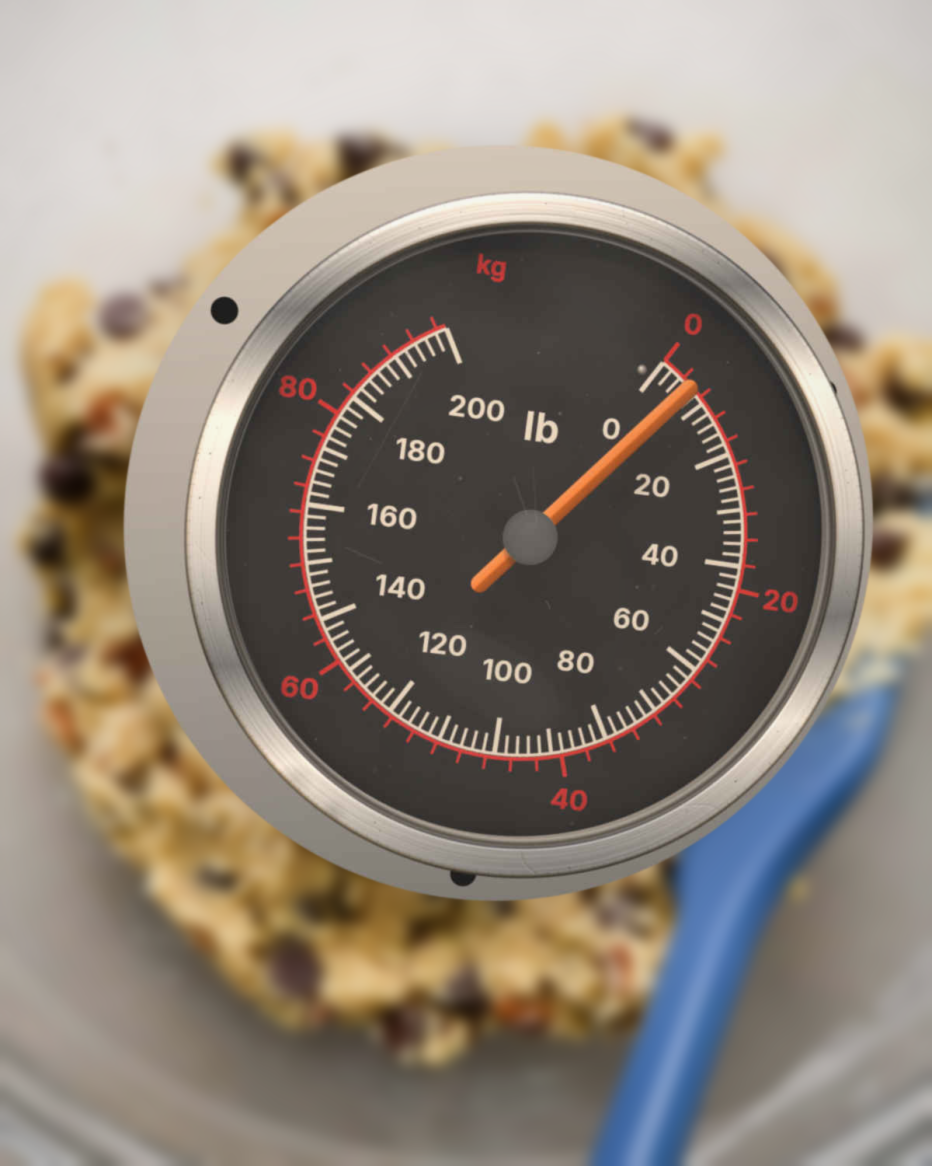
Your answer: 6lb
